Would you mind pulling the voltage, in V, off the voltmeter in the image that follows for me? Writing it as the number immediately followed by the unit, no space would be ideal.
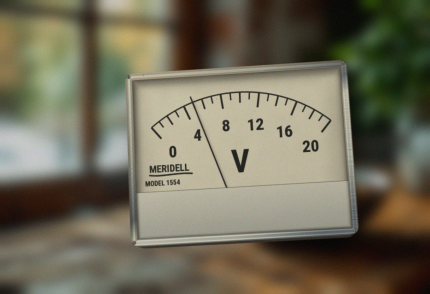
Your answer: 5V
